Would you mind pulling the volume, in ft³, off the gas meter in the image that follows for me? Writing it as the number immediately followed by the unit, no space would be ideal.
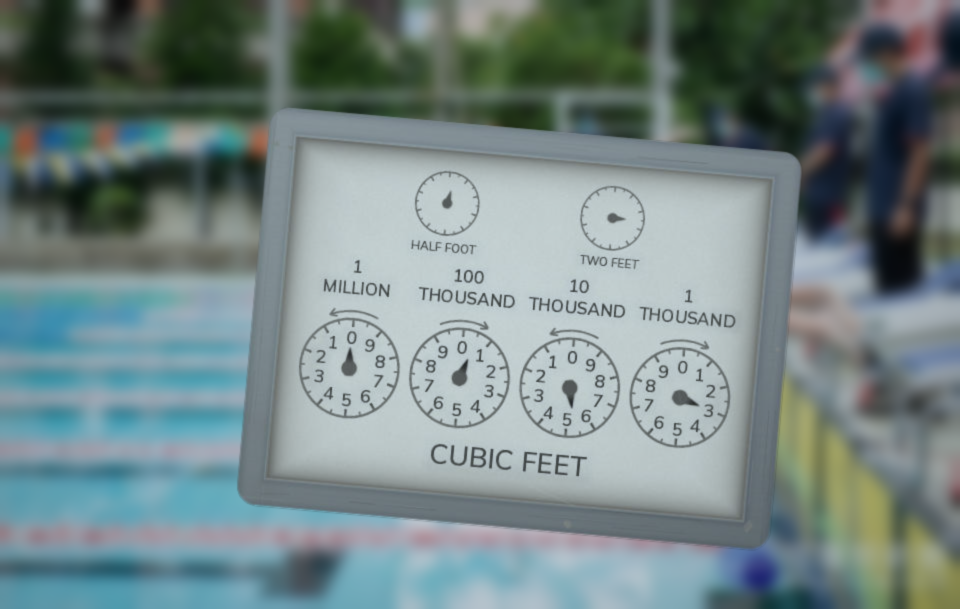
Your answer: 5300ft³
